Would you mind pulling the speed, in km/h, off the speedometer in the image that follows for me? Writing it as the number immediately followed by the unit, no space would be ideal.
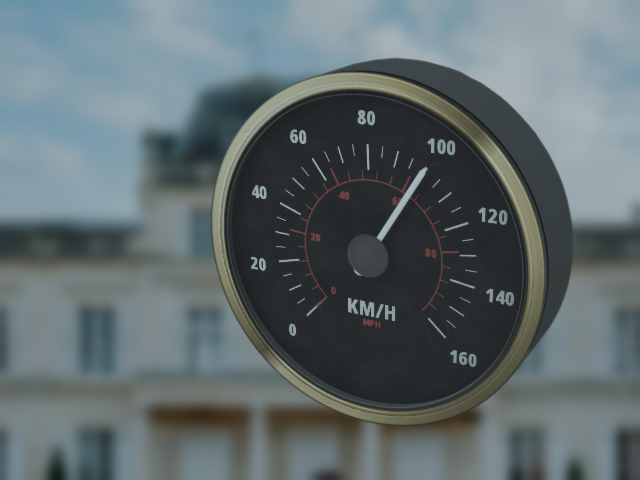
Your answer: 100km/h
